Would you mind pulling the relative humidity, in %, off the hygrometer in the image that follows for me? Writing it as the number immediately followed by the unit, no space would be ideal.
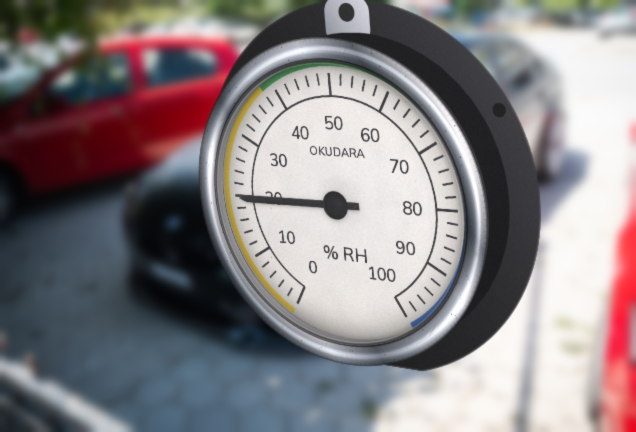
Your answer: 20%
